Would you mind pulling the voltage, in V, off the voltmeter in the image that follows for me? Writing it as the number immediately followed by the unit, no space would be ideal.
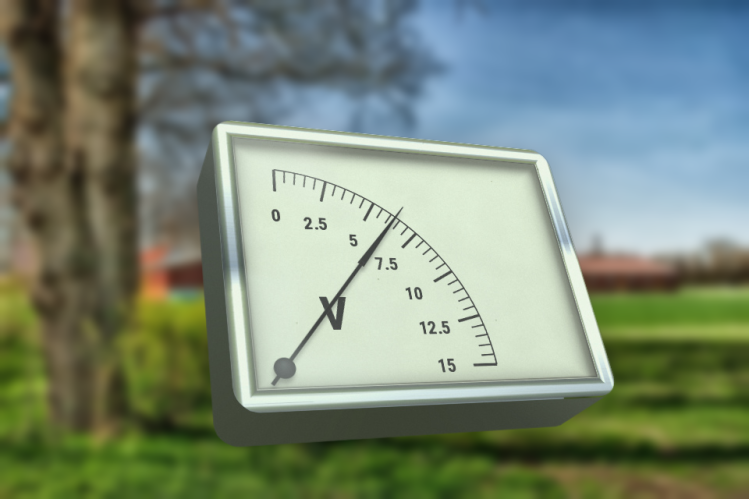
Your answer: 6.25V
